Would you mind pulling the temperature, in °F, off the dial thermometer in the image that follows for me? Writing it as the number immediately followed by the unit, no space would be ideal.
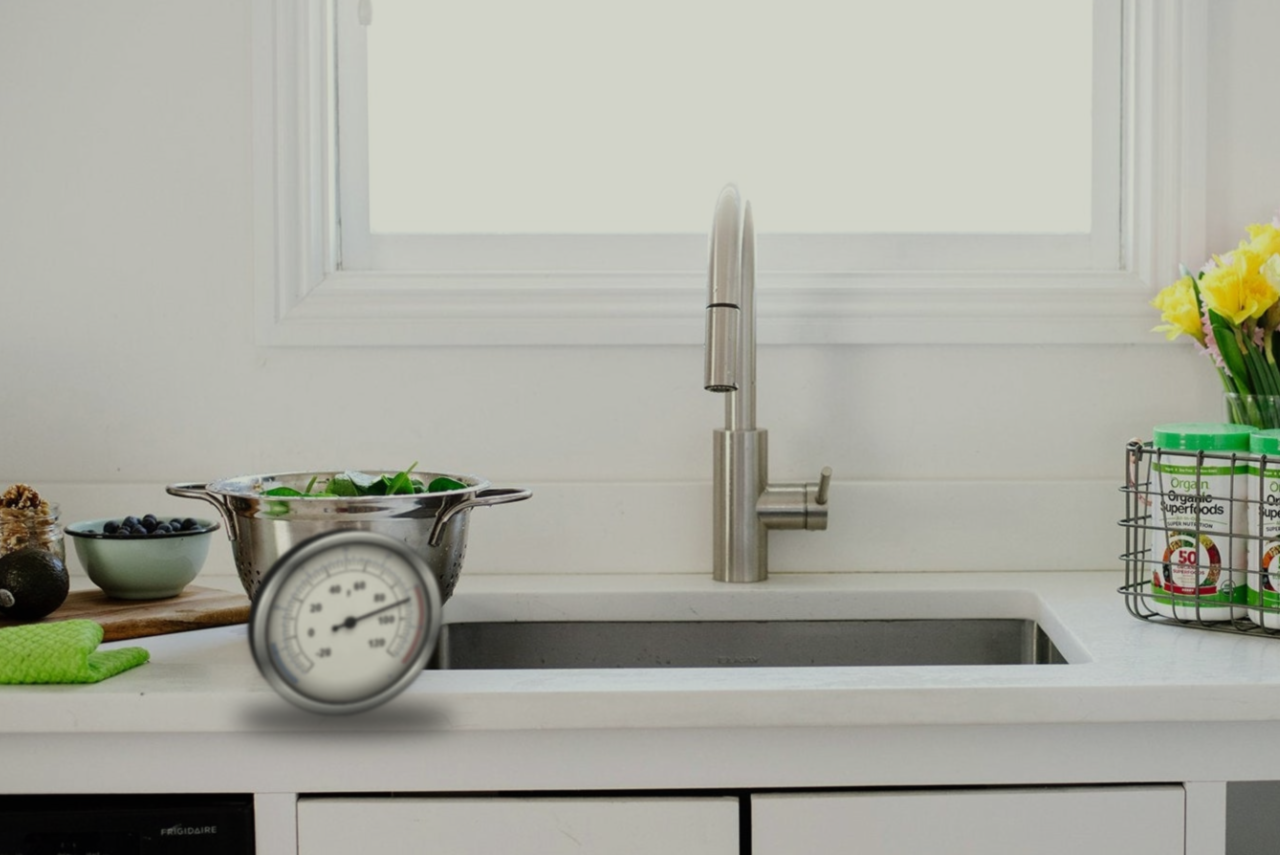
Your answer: 90°F
